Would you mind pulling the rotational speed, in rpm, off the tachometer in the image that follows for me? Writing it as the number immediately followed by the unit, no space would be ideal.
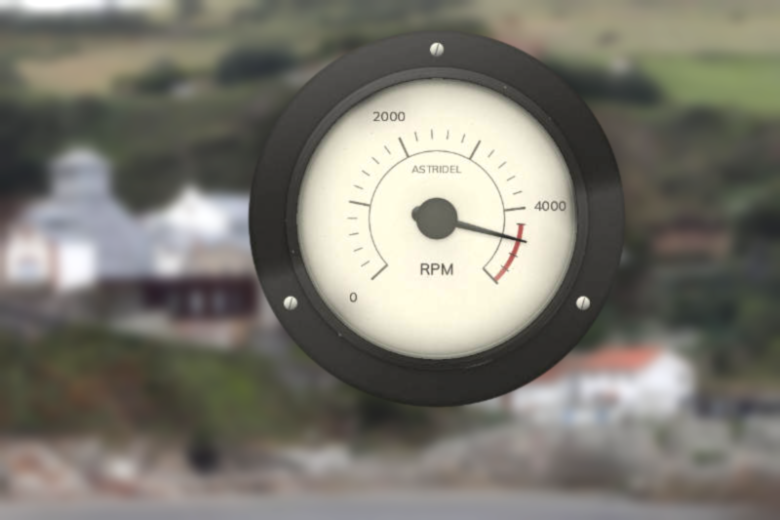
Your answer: 4400rpm
